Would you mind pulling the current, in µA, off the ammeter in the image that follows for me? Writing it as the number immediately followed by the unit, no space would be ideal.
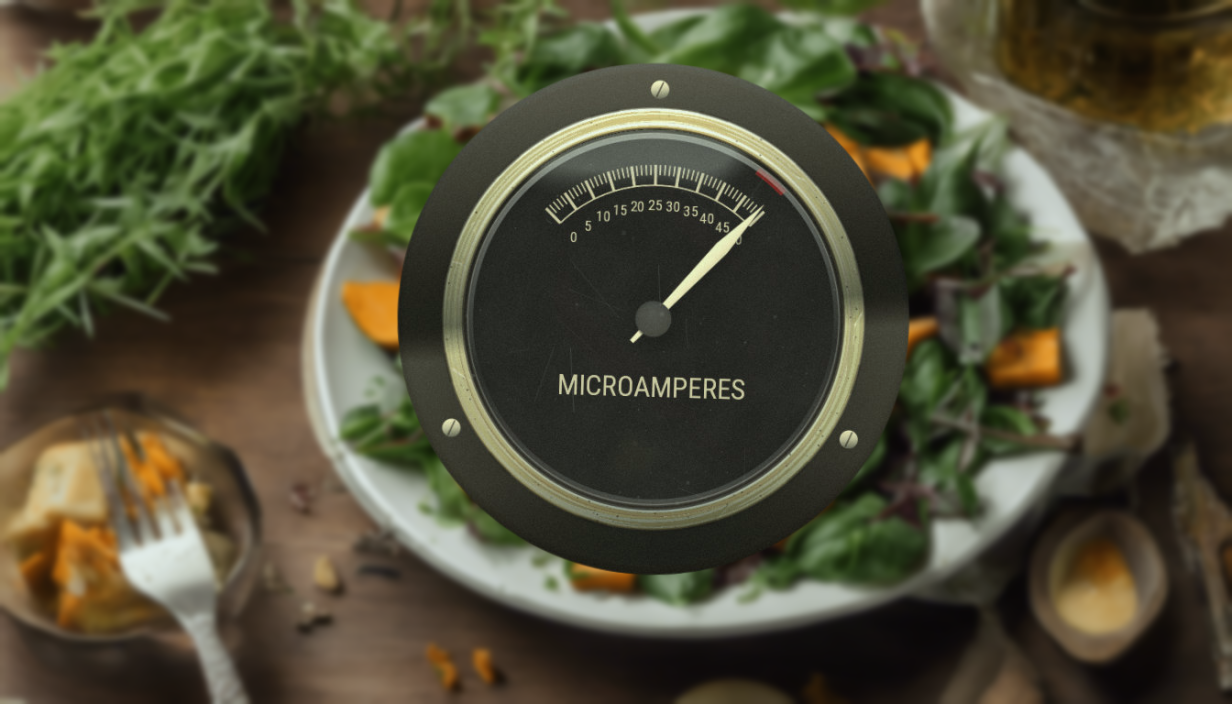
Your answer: 49µA
